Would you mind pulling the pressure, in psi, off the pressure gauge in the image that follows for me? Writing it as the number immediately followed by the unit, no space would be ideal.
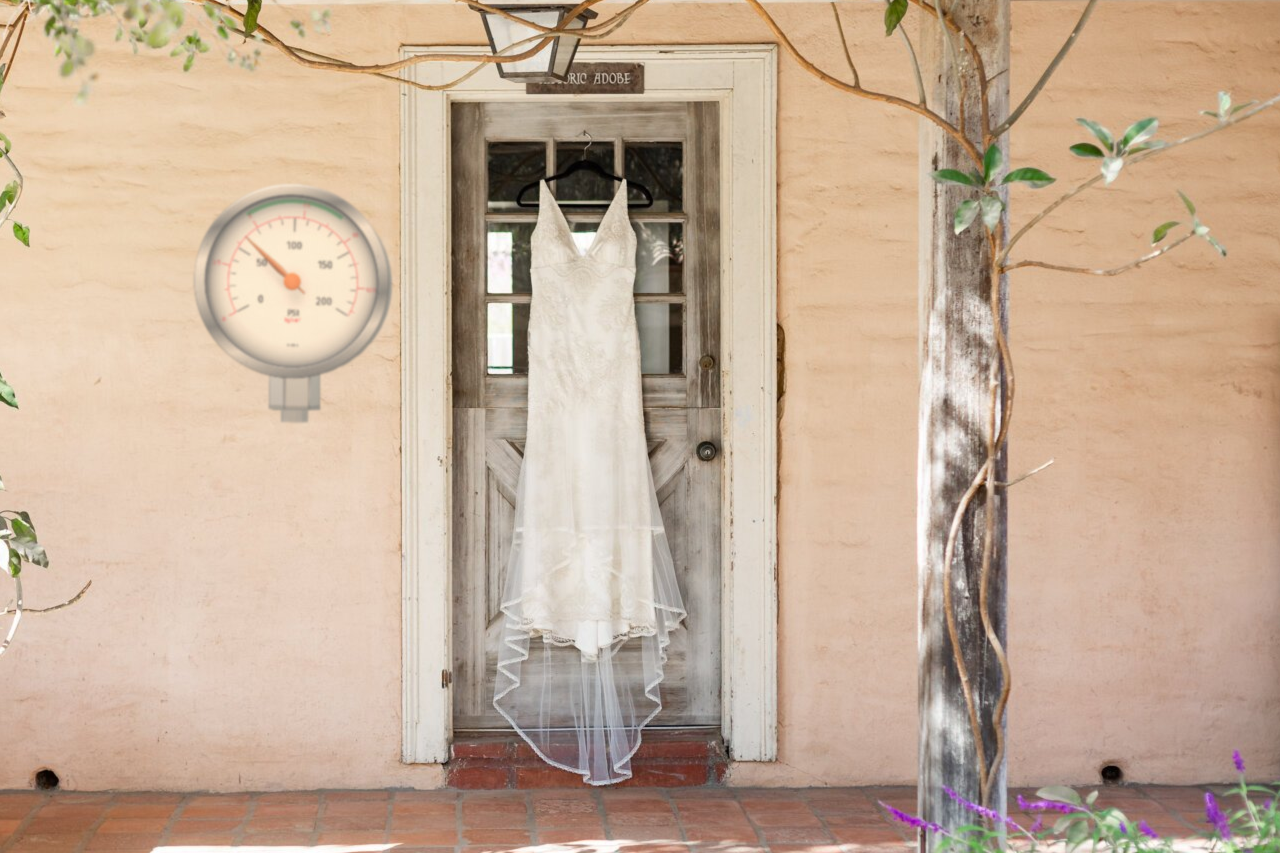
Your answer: 60psi
